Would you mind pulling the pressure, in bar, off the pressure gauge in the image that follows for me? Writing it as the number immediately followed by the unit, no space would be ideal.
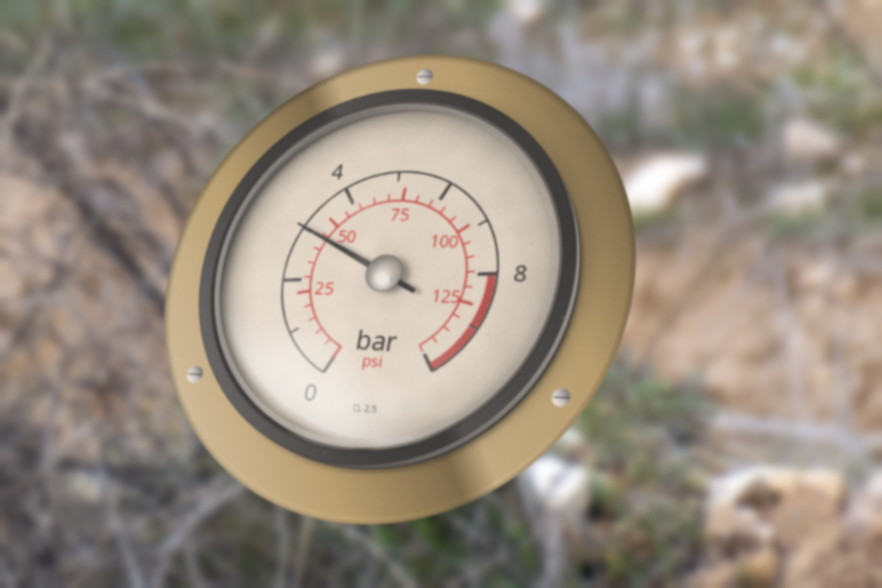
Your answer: 3bar
